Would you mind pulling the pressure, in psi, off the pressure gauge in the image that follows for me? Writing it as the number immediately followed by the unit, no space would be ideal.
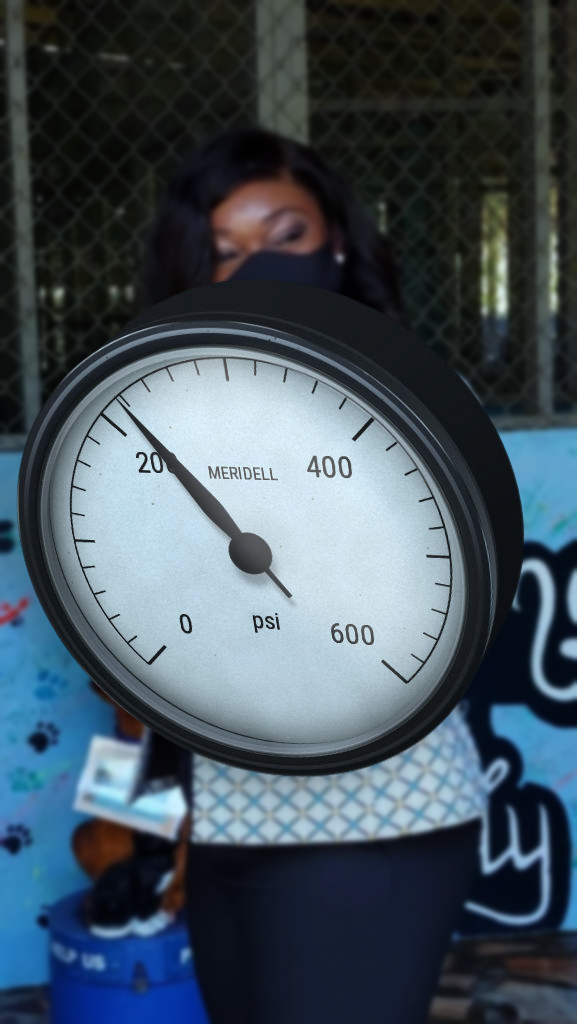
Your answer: 220psi
